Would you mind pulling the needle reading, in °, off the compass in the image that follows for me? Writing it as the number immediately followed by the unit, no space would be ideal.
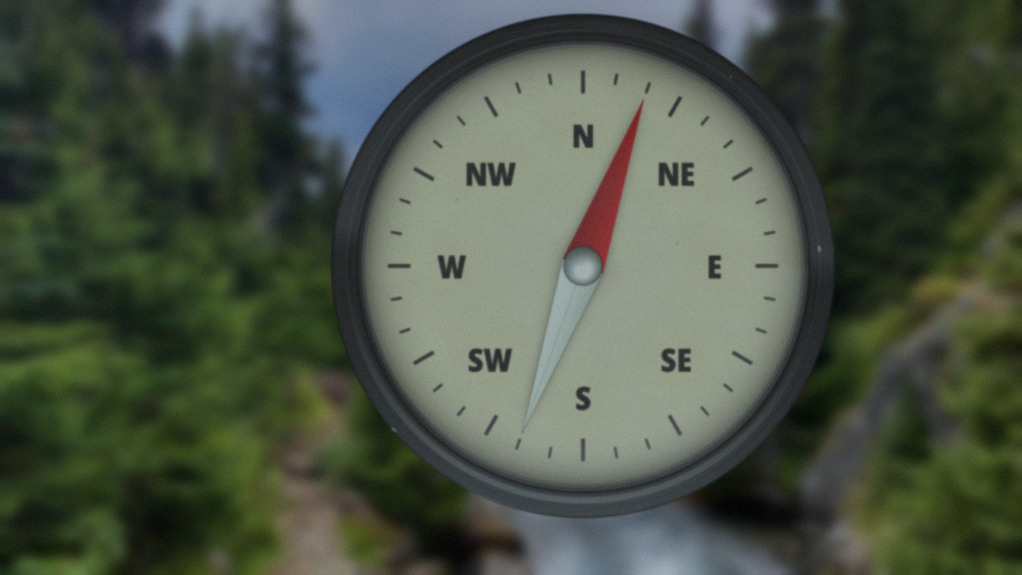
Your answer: 20°
